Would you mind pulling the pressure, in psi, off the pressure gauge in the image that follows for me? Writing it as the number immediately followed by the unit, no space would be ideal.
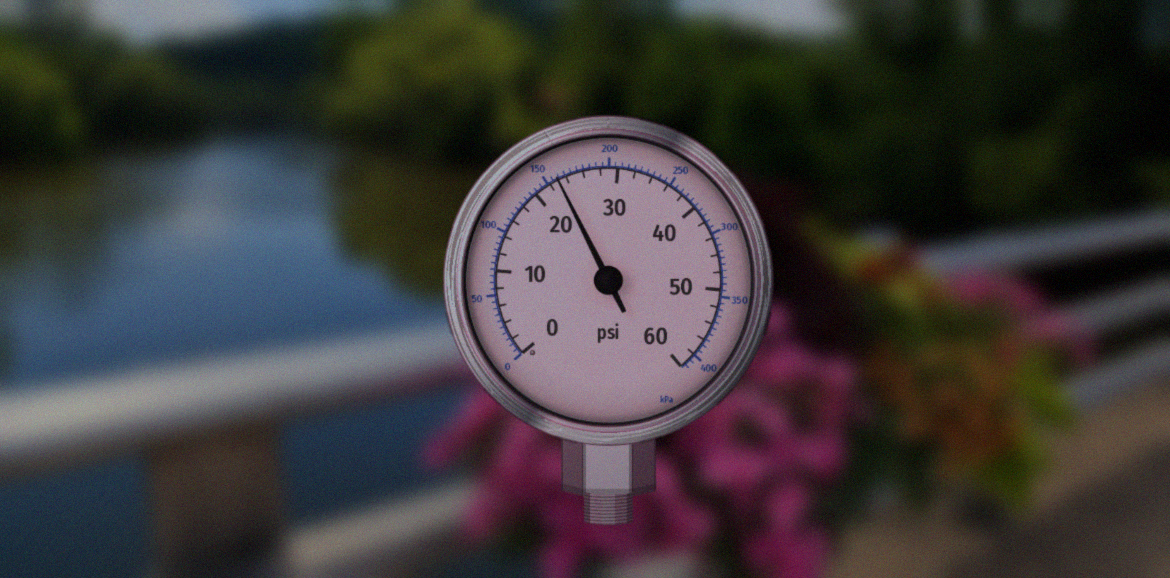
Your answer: 23psi
